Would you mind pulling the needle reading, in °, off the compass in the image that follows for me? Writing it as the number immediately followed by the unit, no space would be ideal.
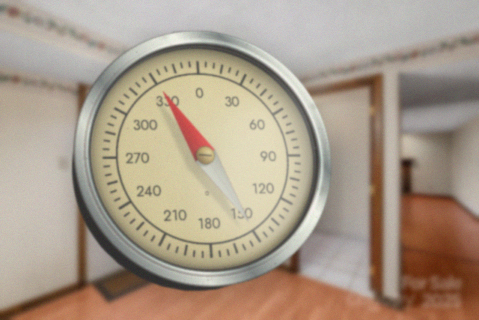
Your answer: 330°
